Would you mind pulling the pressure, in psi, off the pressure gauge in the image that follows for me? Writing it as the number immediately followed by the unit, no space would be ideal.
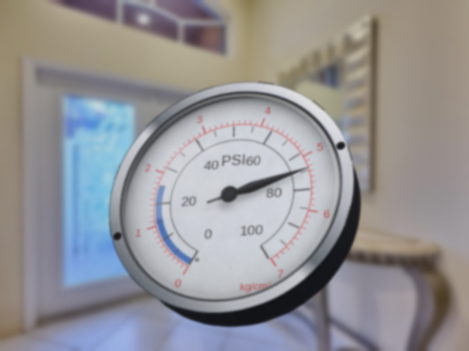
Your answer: 75psi
